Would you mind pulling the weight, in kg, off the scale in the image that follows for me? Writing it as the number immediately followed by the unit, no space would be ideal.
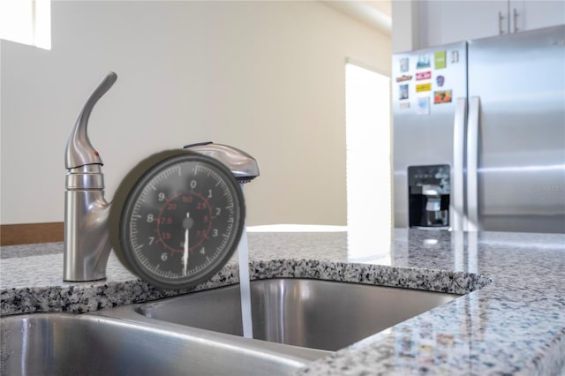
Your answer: 5kg
